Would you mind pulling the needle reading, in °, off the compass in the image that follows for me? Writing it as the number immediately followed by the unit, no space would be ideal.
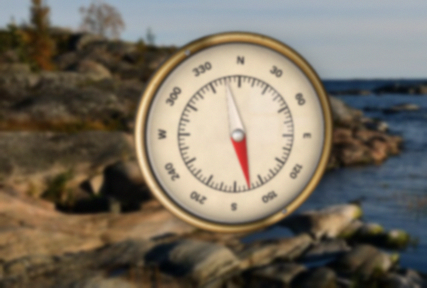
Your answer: 165°
